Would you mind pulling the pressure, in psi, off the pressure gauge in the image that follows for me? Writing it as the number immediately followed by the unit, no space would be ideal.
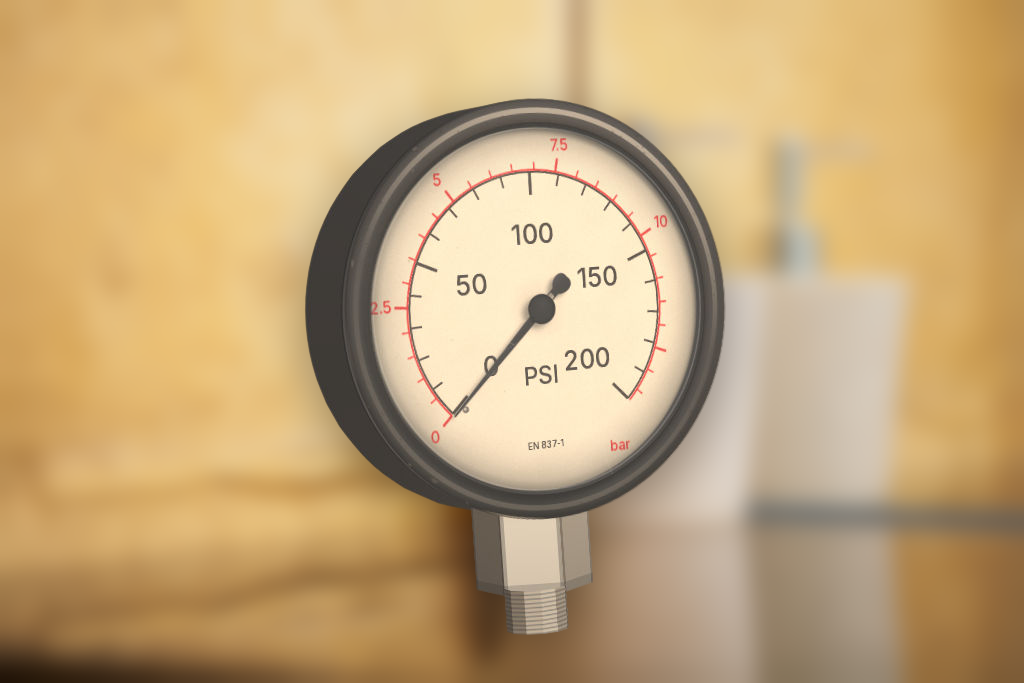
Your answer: 0psi
